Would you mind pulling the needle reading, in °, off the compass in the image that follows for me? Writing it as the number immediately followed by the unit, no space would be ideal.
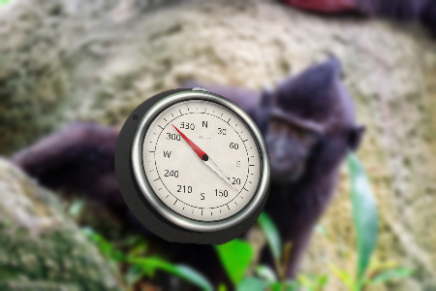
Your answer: 310°
